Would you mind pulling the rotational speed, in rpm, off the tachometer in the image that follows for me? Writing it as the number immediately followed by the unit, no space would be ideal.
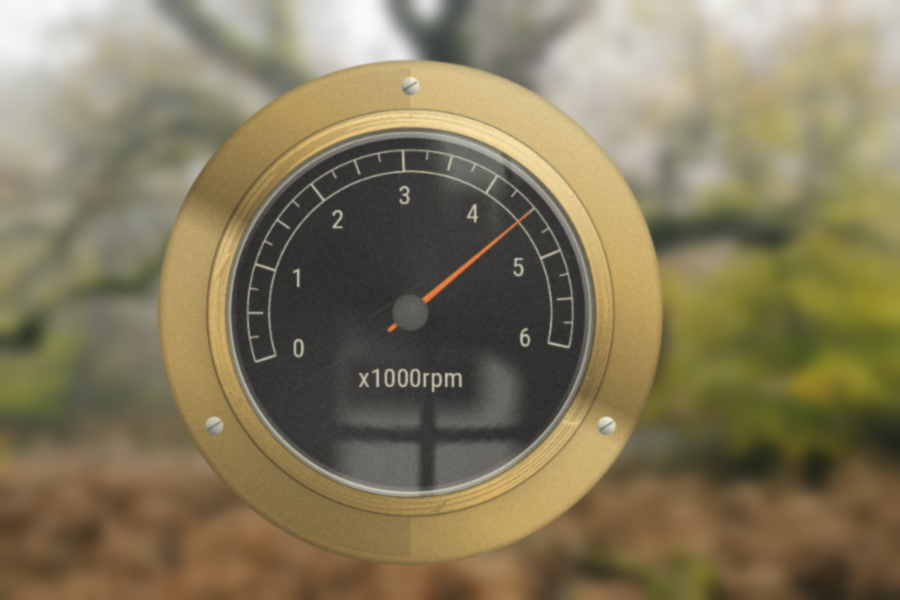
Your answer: 4500rpm
